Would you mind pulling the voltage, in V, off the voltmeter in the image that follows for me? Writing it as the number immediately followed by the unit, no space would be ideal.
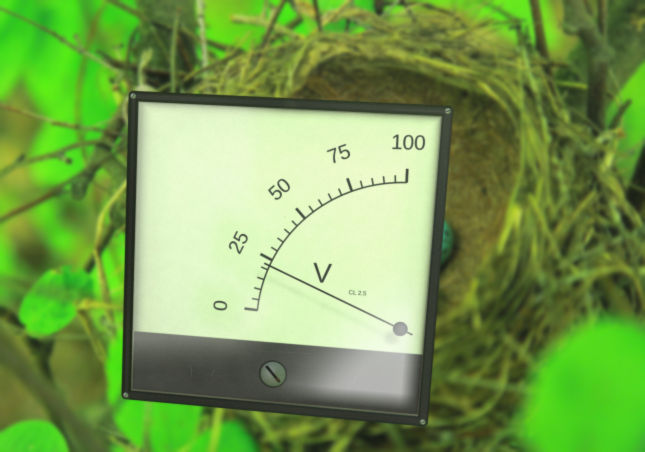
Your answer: 22.5V
